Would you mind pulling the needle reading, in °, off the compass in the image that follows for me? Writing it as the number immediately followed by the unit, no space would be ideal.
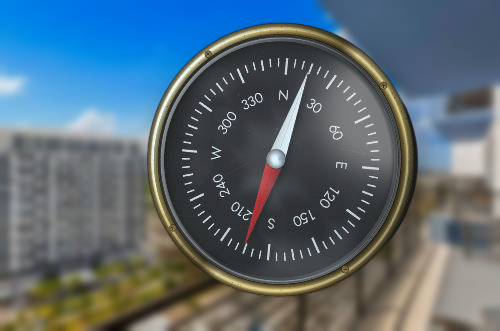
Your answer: 195°
